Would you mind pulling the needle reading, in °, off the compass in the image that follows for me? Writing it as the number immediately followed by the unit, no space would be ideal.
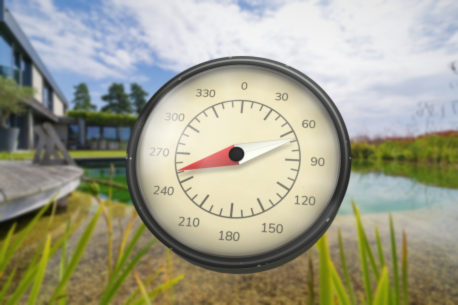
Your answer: 250°
